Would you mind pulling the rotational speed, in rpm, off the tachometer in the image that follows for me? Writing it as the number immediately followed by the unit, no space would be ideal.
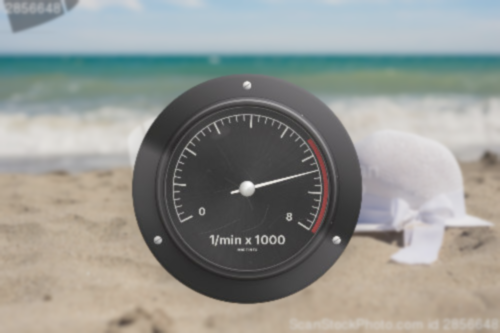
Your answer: 6400rpm
